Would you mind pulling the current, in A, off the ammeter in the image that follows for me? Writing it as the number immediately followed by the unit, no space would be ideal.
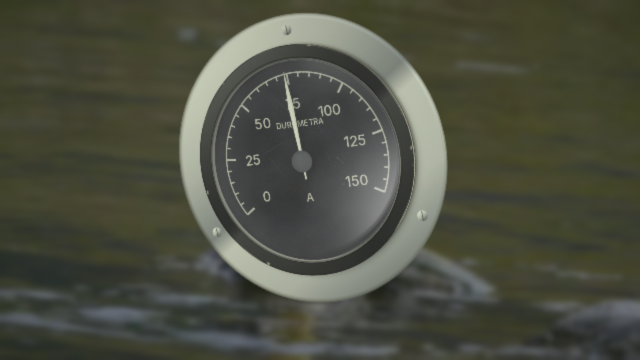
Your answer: 75A
